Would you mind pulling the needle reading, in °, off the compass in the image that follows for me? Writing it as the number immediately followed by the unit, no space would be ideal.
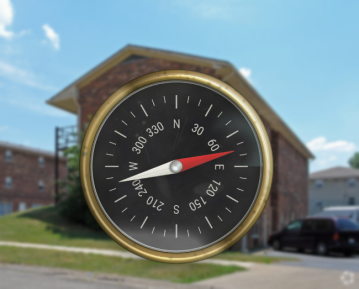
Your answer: 75°
